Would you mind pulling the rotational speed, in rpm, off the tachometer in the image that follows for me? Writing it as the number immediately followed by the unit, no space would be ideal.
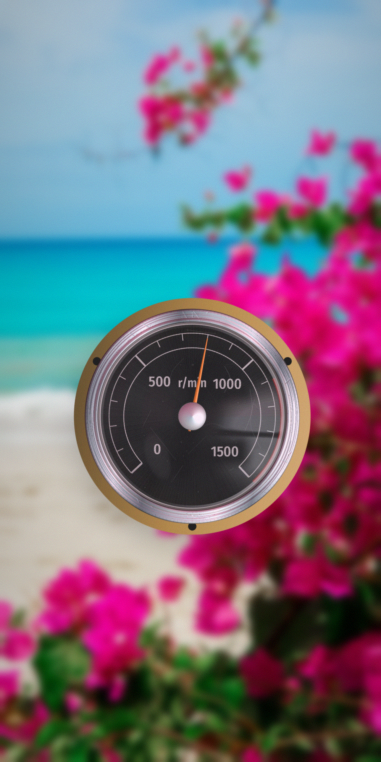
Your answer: 800rpm
